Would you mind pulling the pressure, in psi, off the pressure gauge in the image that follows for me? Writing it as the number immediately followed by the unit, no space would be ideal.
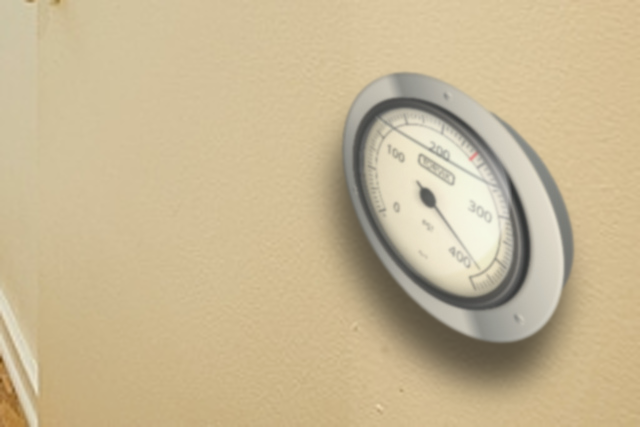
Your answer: 375psi
